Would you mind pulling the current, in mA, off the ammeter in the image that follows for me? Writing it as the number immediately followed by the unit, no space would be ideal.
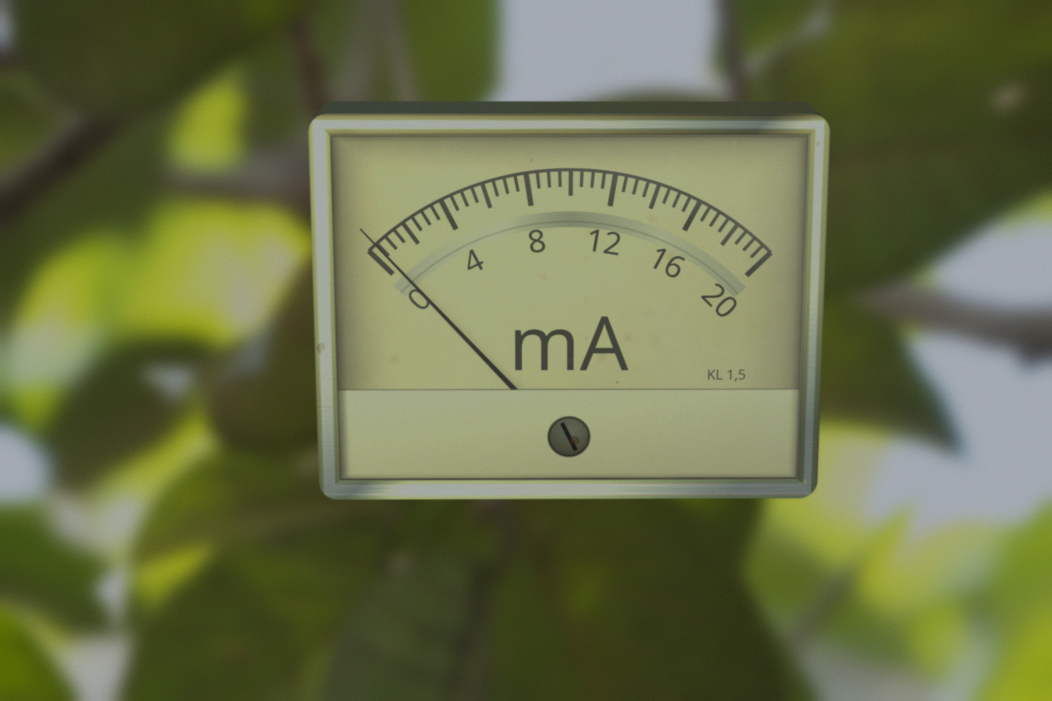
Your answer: 0.5mA
